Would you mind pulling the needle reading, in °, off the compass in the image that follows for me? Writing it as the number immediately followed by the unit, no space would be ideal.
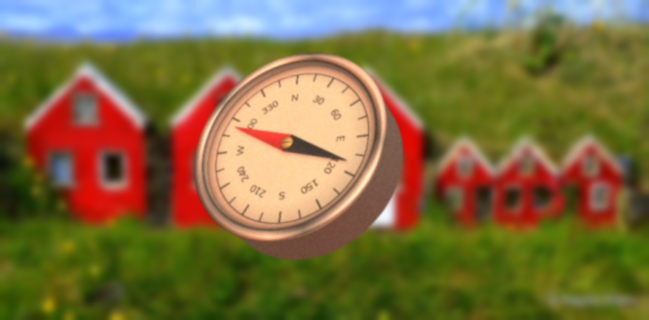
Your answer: 292.5°
